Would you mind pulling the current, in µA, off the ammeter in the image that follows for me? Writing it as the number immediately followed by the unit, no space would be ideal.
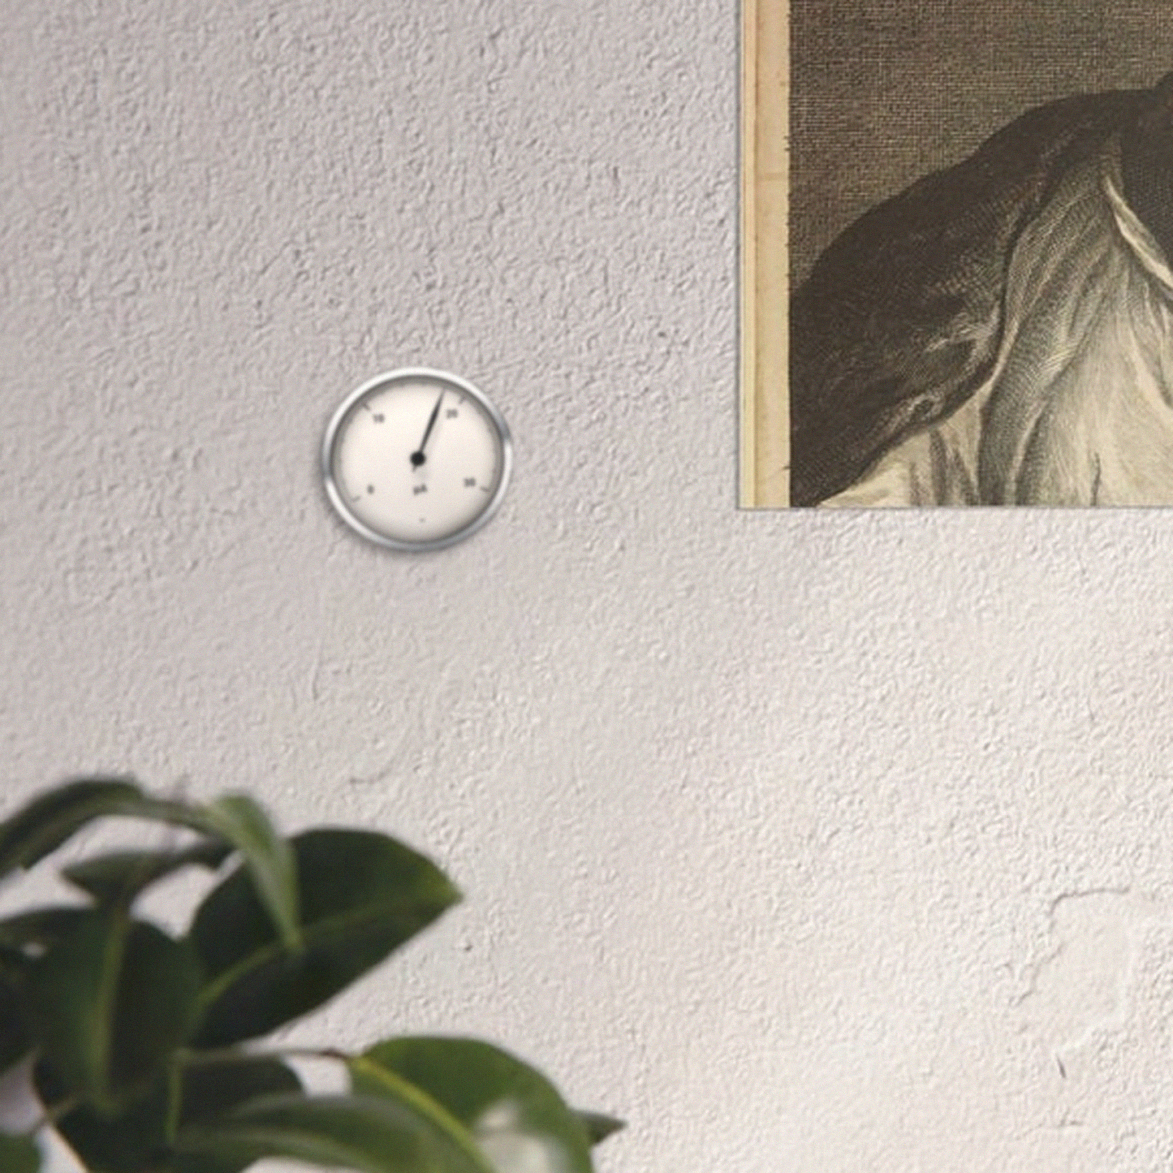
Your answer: 18µA
